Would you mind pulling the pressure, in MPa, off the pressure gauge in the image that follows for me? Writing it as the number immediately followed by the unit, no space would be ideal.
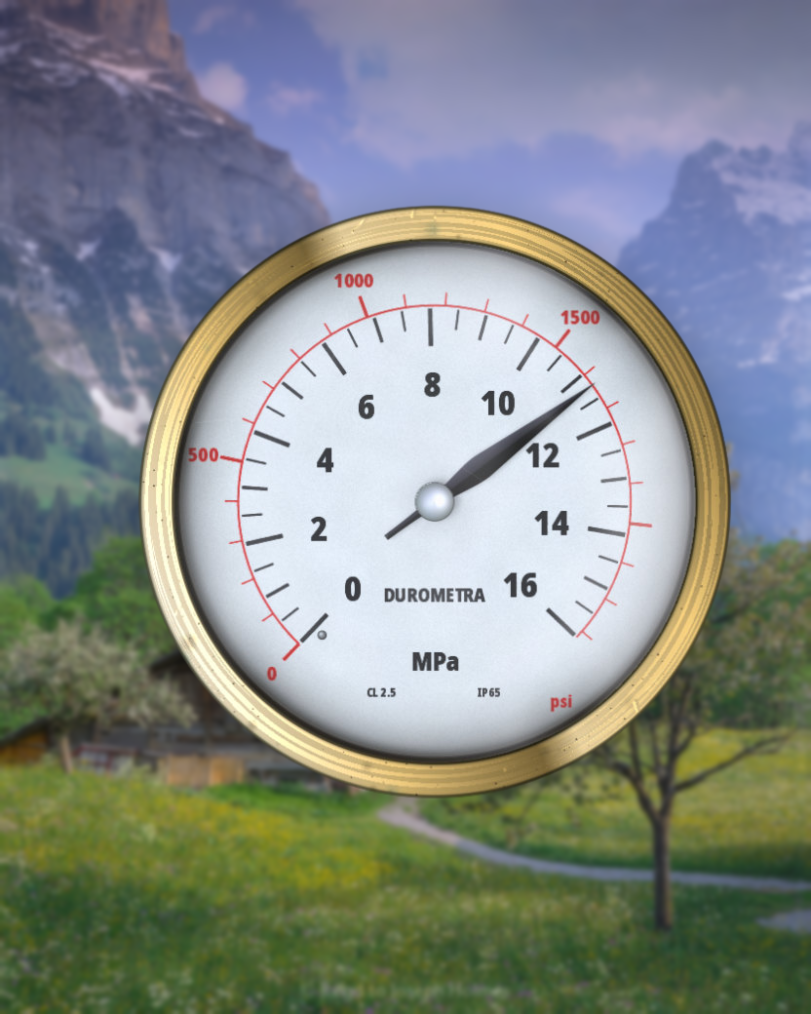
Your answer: 11.25MPa
